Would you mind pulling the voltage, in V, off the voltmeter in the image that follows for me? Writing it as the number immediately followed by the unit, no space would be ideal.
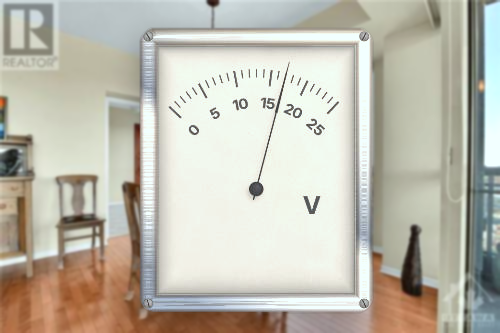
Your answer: 17V
